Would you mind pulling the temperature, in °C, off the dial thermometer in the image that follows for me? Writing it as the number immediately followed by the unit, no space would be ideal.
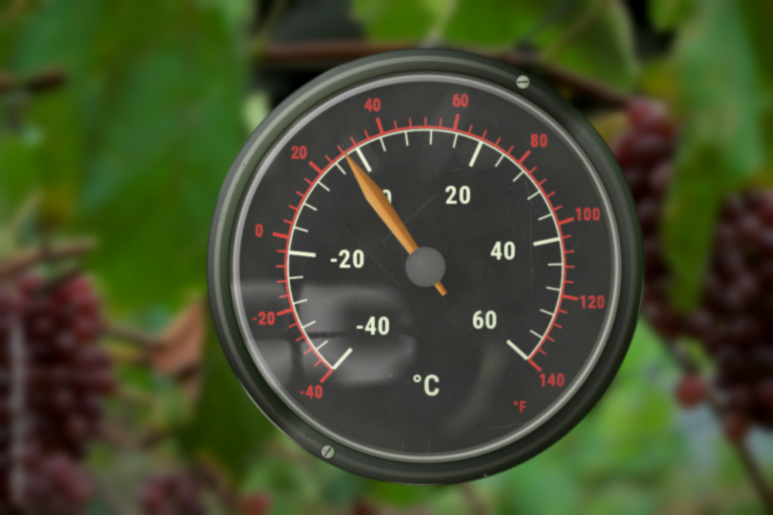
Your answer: -2°C
